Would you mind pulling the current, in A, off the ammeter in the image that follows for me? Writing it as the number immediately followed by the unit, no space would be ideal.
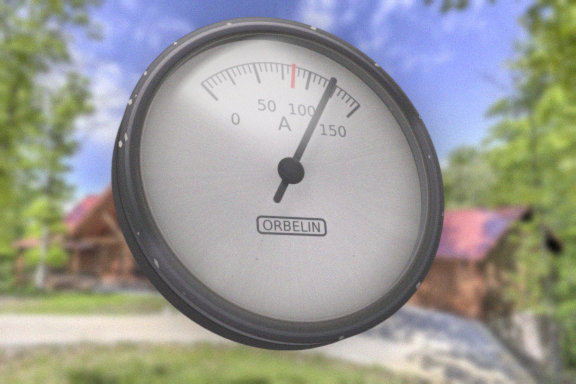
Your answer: 120A
